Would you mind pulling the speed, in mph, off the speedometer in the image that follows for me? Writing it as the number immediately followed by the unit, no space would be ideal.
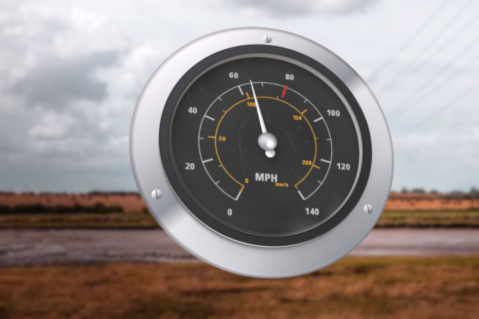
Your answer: 65mph
